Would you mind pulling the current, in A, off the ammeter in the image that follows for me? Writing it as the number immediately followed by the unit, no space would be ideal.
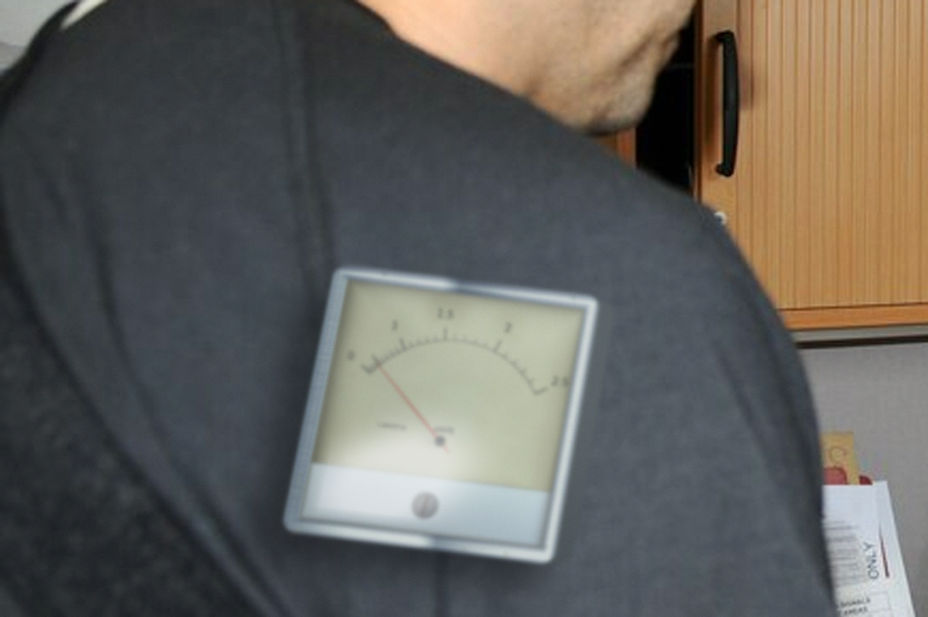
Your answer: 0.5A
